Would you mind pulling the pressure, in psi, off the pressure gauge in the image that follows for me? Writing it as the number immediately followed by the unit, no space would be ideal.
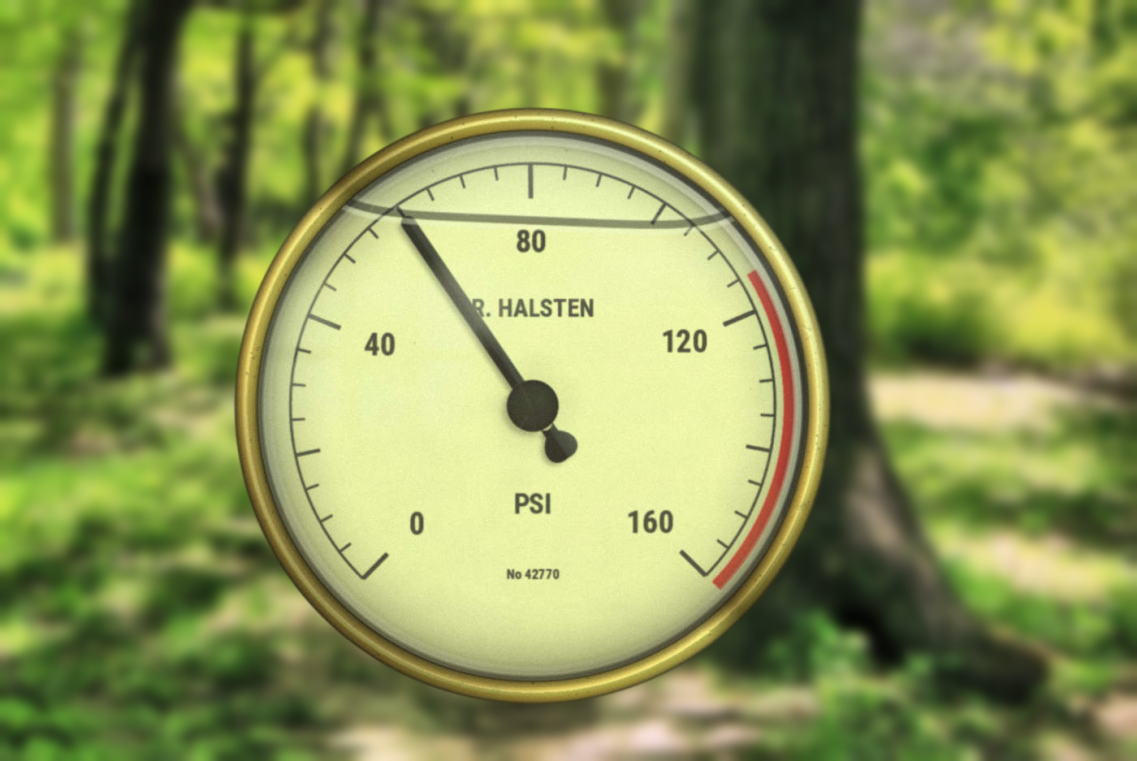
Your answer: 60psi
